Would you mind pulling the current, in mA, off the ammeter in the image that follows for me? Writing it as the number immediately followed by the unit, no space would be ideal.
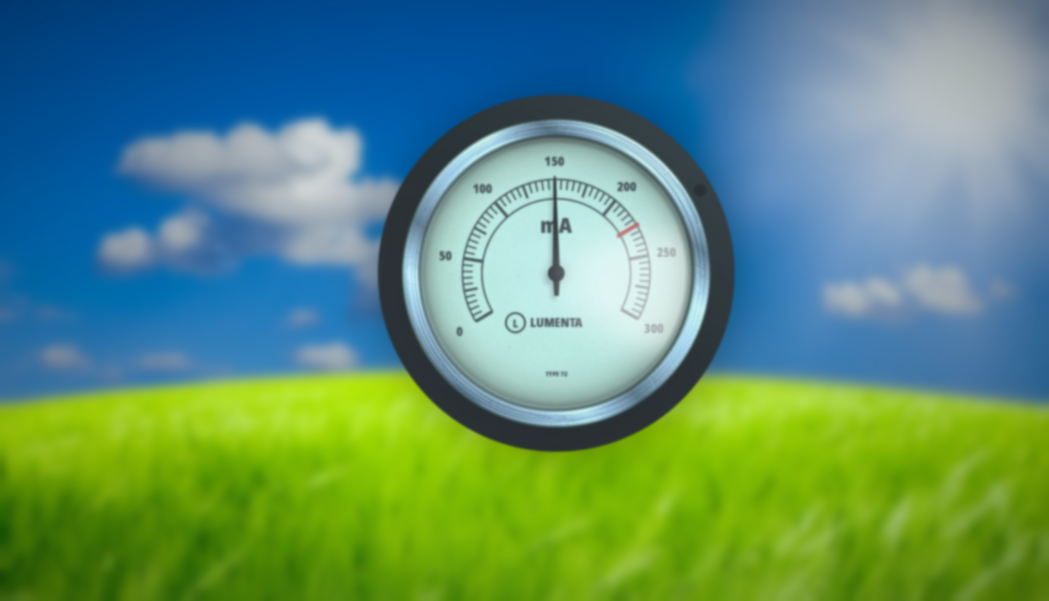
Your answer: 150mA
